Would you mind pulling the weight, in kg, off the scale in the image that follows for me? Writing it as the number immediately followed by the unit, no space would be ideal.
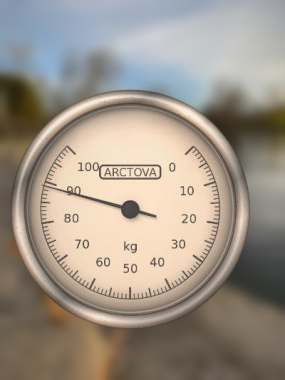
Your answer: 89kg
